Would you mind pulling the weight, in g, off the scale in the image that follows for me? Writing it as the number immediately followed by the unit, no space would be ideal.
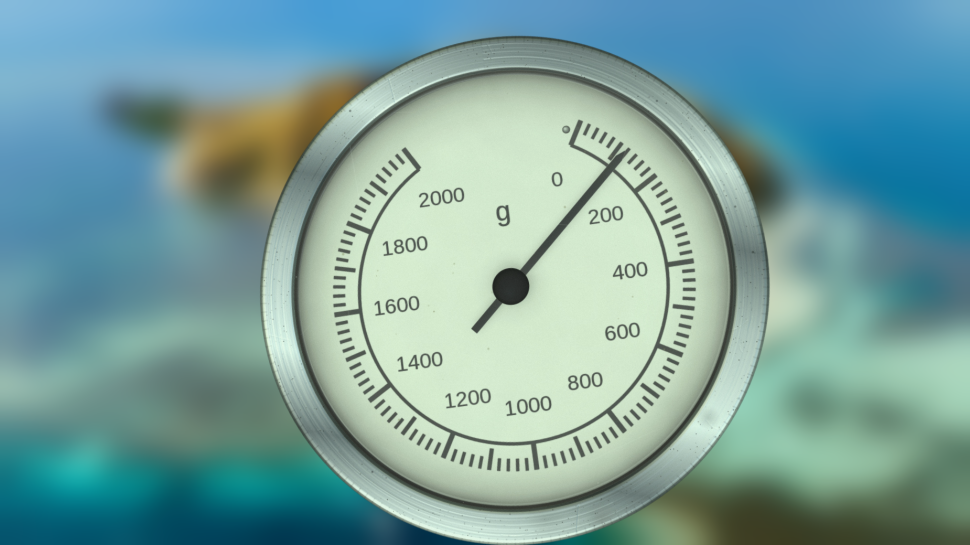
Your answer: 120g
